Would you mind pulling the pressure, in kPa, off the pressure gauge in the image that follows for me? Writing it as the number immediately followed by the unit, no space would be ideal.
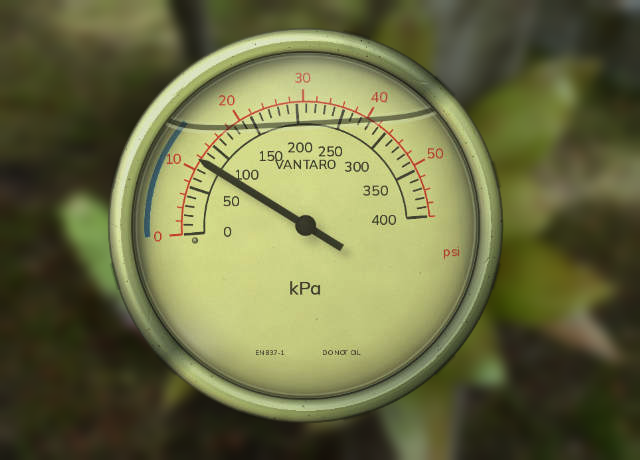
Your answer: 80kPa
